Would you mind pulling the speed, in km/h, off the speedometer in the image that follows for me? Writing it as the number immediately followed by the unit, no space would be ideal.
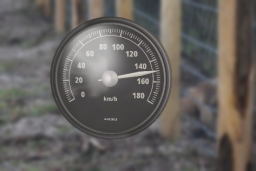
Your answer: 150km/h
